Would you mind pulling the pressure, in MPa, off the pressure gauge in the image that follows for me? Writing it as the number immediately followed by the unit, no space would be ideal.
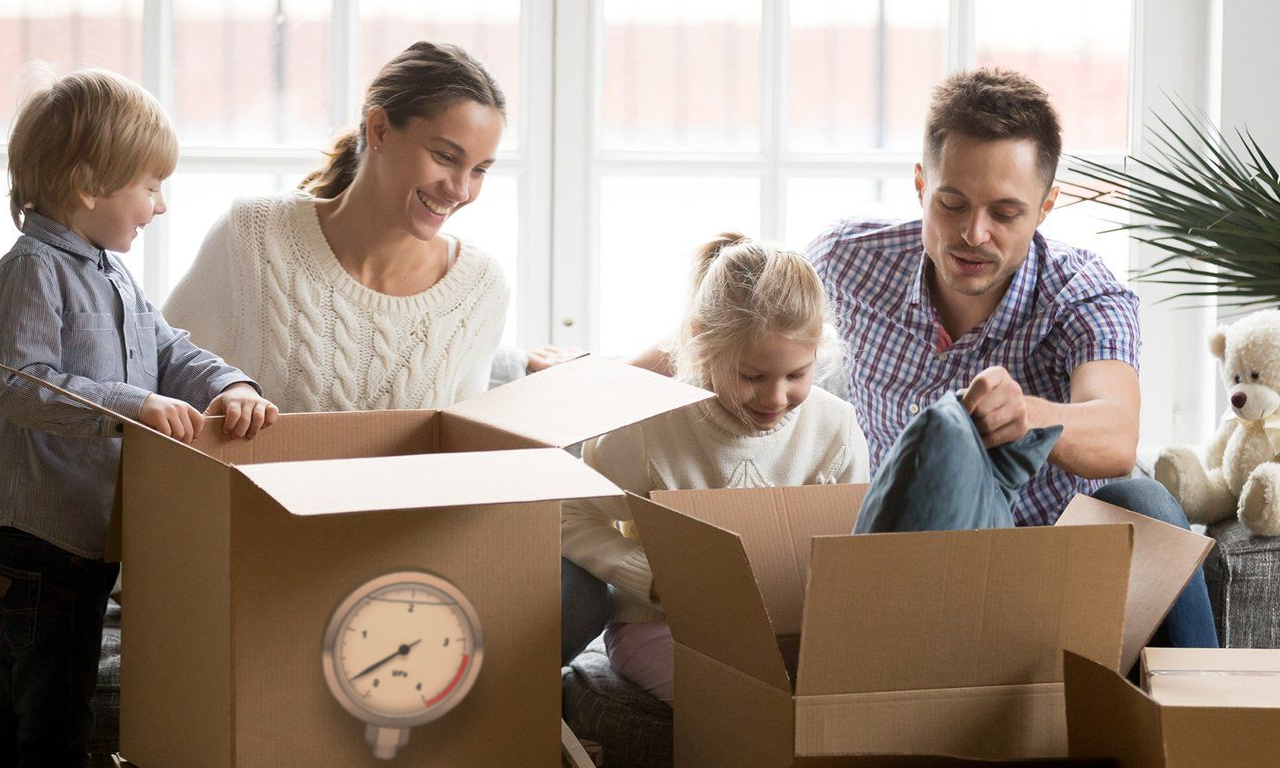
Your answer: 0.3MPa
